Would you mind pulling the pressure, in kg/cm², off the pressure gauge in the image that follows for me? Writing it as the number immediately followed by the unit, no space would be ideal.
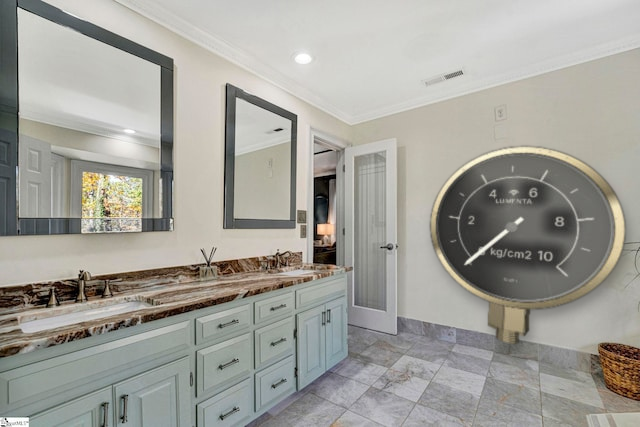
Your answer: 0kg/cm²
